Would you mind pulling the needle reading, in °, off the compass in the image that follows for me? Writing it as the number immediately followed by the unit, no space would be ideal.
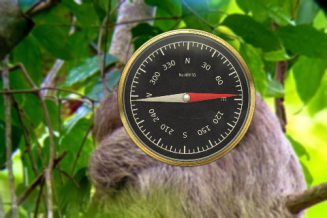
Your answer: 85°
